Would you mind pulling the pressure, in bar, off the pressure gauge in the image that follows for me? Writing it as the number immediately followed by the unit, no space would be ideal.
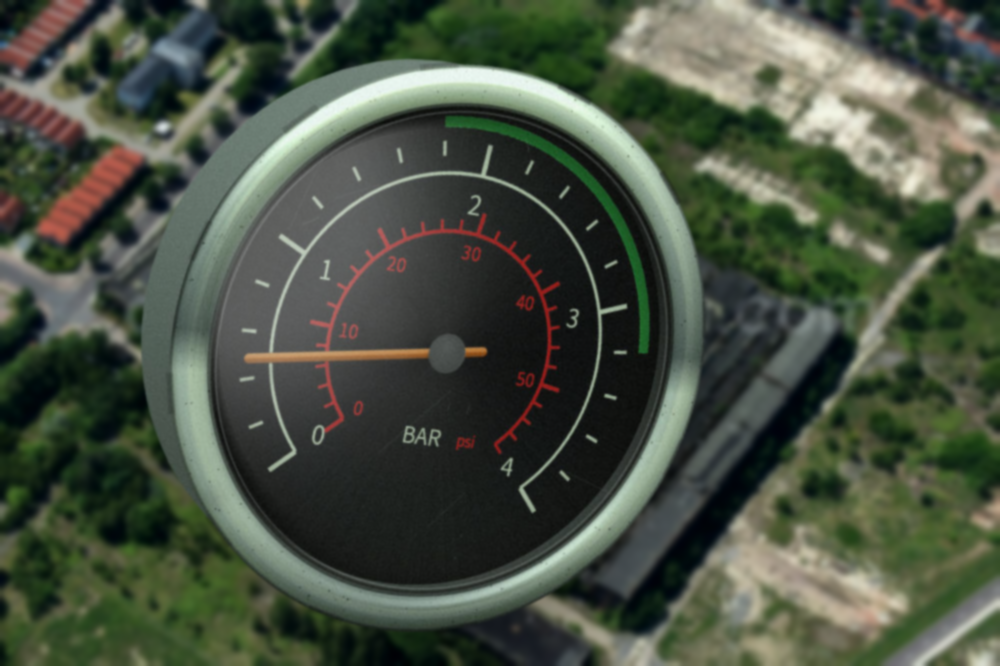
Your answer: 0.5bar
